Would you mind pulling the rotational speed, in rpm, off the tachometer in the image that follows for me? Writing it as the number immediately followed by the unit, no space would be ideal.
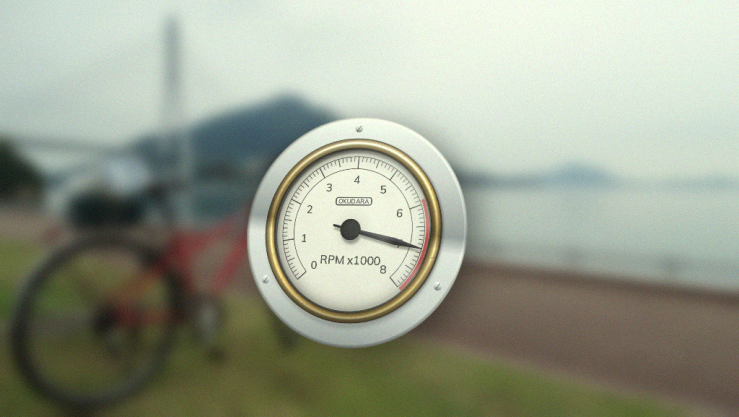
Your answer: 7000rpm
